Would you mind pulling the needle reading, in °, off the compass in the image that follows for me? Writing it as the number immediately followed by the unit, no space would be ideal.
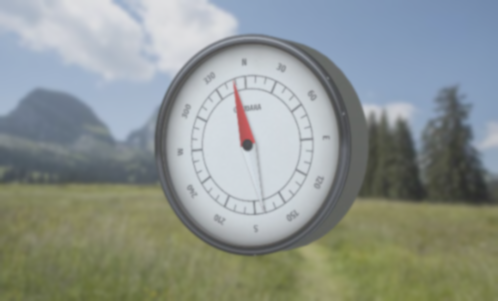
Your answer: 350°
